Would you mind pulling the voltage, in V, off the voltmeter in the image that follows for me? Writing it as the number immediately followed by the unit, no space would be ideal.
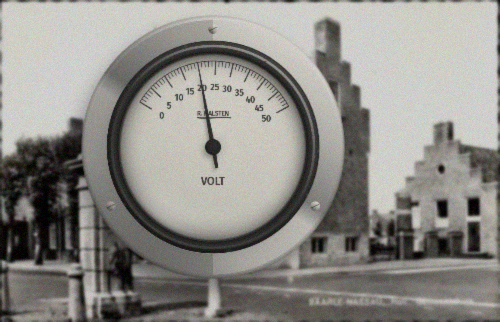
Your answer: 20V
